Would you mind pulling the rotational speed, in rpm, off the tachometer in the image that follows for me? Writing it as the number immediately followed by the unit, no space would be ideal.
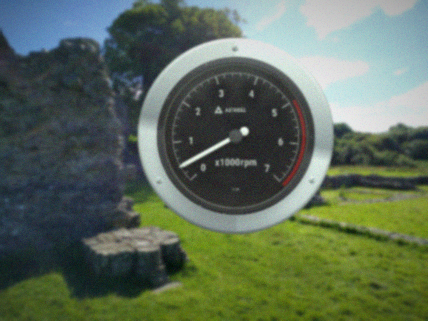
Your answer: 400rpm
